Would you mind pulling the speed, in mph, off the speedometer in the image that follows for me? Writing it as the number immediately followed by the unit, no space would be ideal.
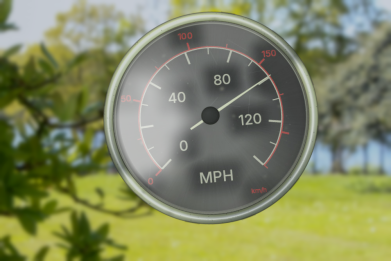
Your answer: 100mph
